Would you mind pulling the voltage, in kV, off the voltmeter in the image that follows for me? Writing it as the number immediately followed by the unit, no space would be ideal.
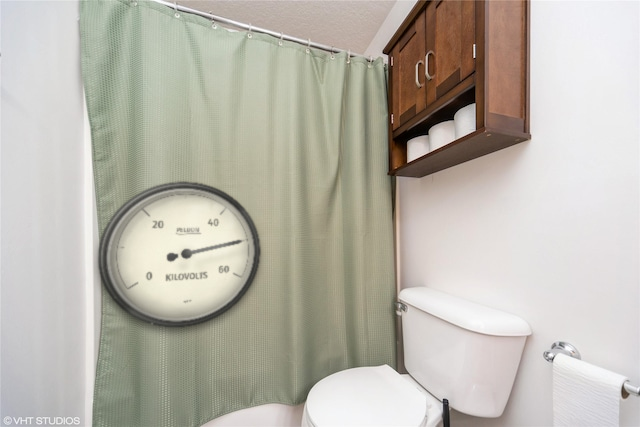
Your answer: 50kV
